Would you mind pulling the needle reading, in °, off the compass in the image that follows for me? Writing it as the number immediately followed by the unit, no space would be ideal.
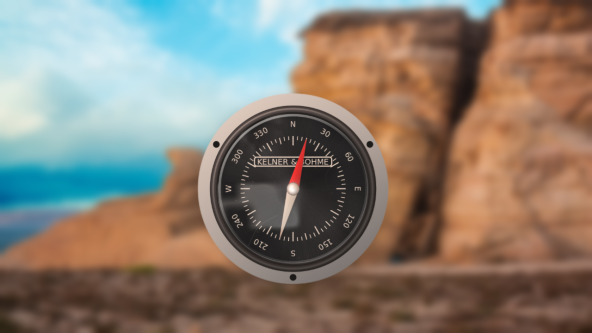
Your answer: 15°
